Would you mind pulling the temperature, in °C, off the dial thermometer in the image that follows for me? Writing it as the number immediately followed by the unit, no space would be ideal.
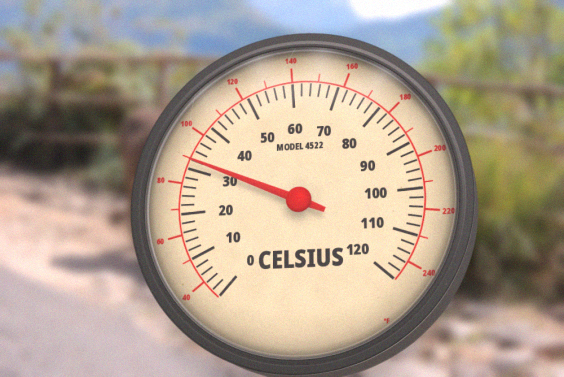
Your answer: 32°C
